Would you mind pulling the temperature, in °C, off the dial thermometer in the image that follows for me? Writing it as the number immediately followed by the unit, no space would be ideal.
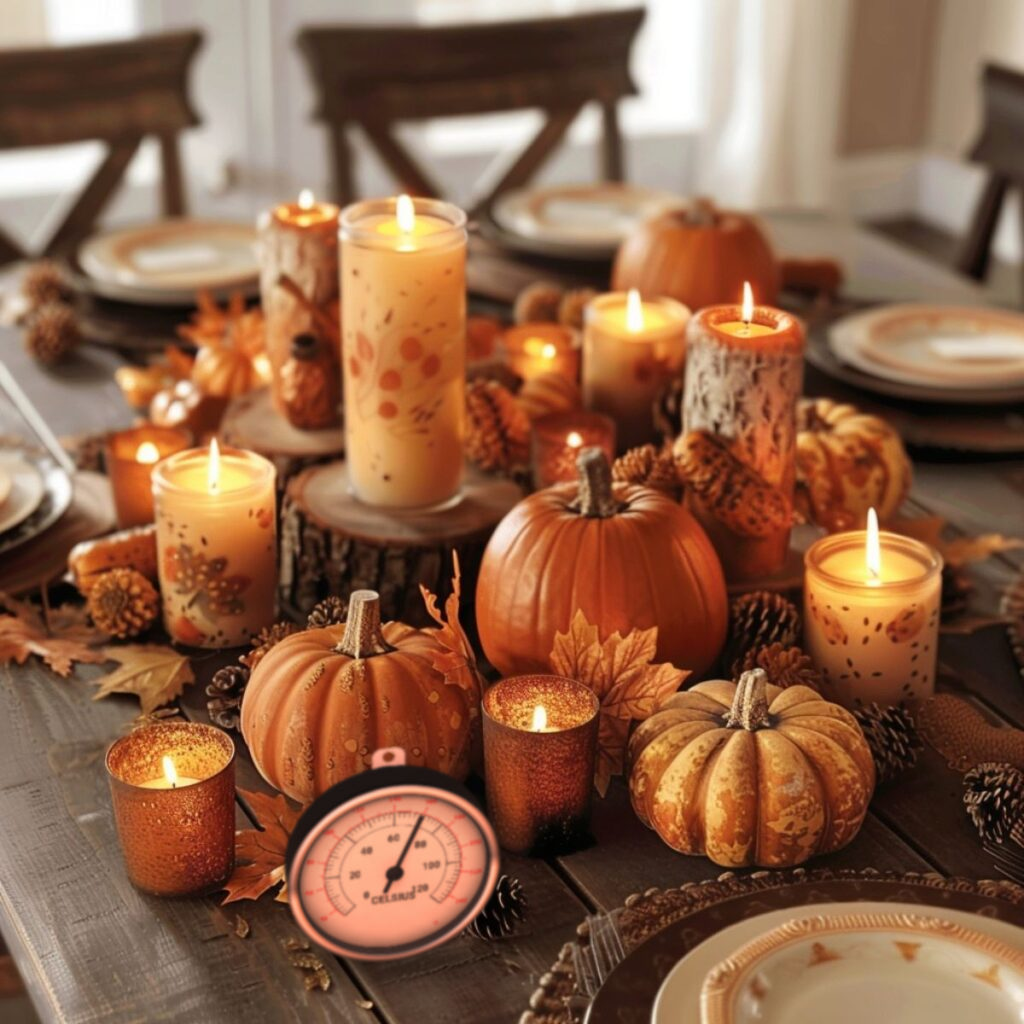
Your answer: 70°C
